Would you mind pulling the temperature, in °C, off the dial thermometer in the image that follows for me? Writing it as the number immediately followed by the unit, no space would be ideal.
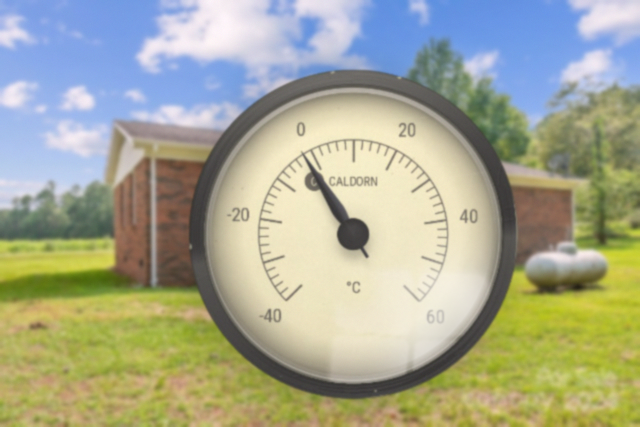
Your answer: -2°C
